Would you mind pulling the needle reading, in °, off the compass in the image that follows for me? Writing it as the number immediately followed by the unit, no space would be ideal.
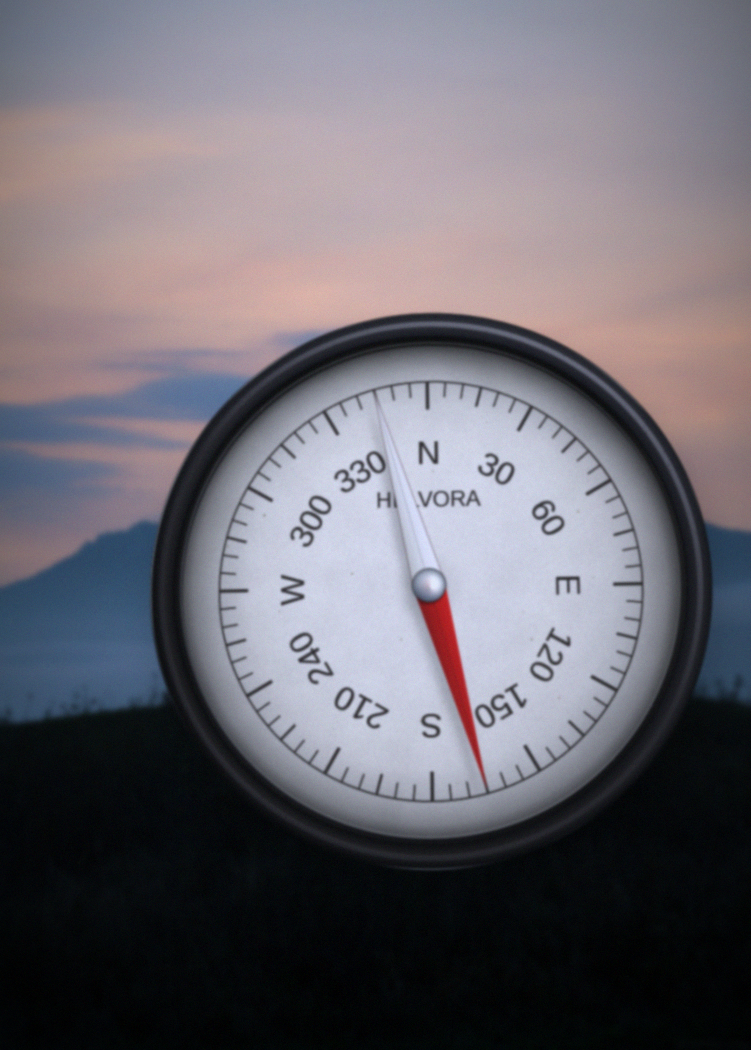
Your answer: 165°
